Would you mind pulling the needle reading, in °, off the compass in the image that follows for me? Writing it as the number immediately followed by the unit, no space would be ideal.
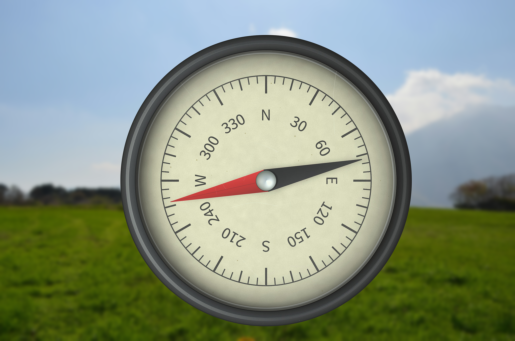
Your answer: 257.5°
